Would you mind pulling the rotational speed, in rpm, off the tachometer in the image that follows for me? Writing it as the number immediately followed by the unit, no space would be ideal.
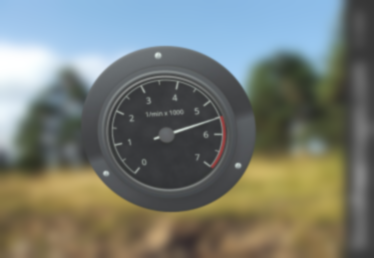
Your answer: 5500rpm
